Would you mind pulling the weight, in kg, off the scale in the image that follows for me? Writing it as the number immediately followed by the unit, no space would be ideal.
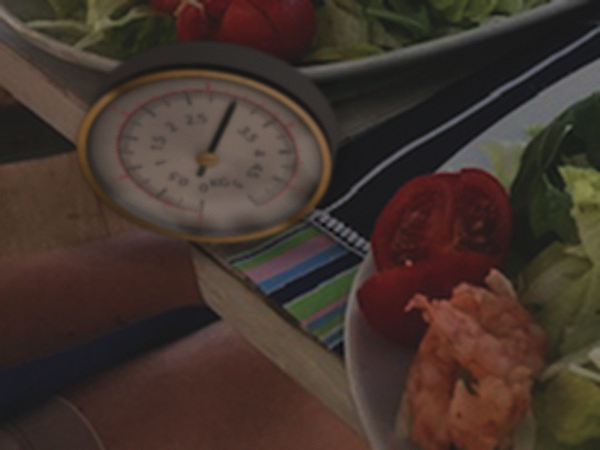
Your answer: 3kg
